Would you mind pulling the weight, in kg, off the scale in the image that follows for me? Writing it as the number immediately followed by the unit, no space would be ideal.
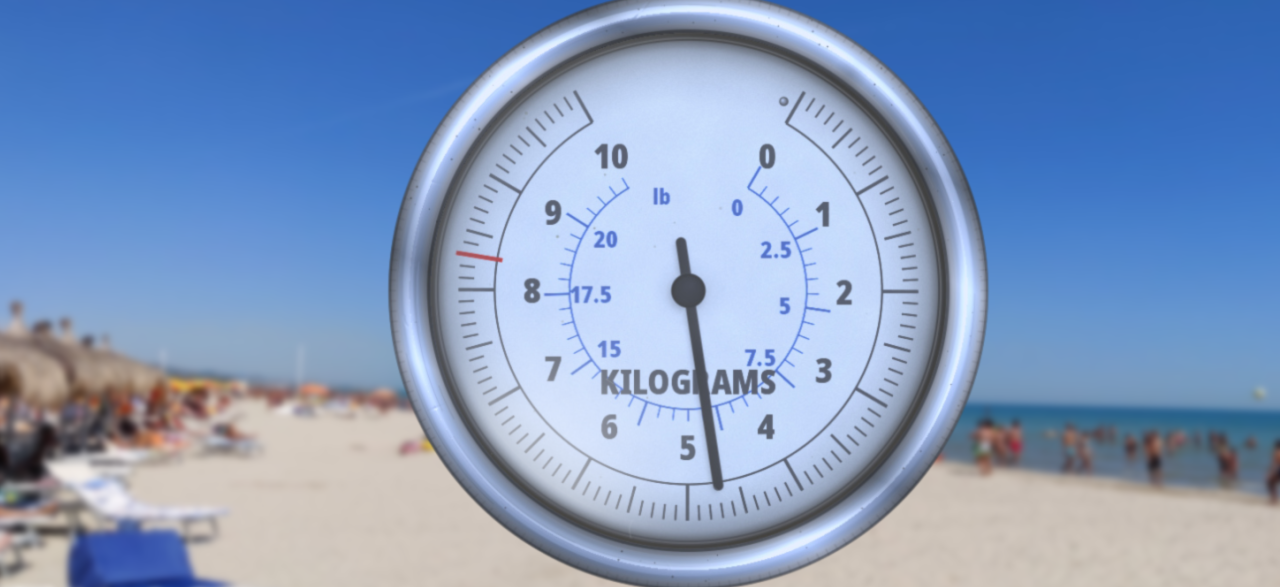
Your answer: 4.7kg
